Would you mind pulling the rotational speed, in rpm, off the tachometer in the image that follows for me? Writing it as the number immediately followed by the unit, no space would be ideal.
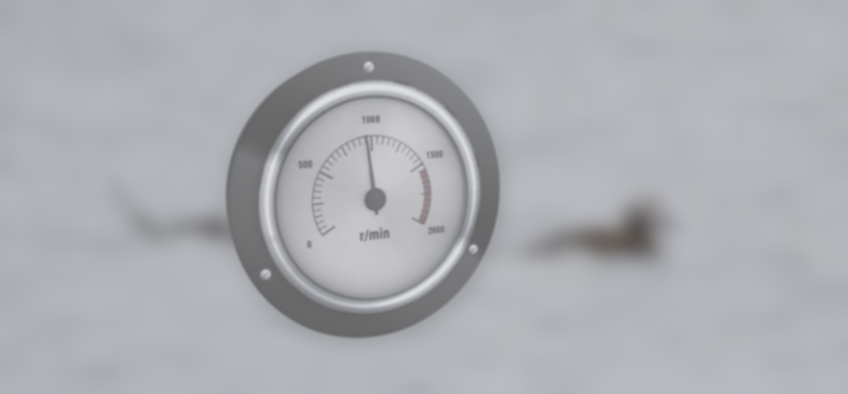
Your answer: 950rpm
